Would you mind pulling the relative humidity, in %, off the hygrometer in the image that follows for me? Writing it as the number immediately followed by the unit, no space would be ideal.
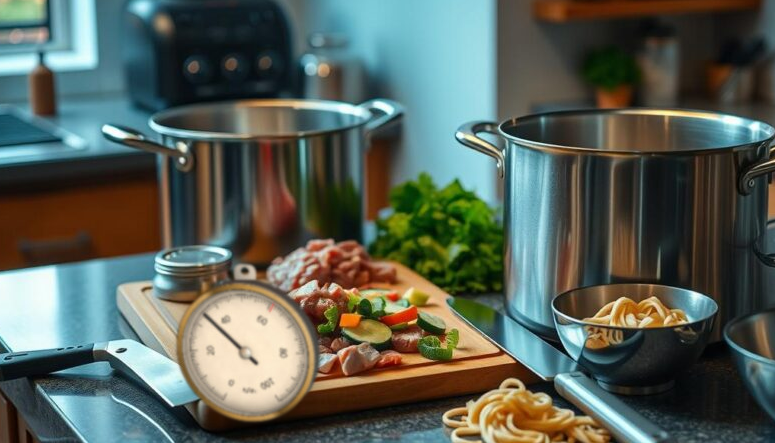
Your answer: 35%
